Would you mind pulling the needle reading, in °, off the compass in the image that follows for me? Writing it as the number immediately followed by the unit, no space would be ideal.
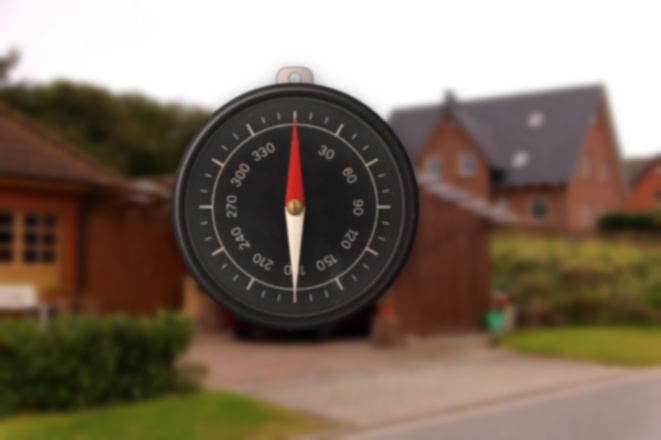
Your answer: 0°
